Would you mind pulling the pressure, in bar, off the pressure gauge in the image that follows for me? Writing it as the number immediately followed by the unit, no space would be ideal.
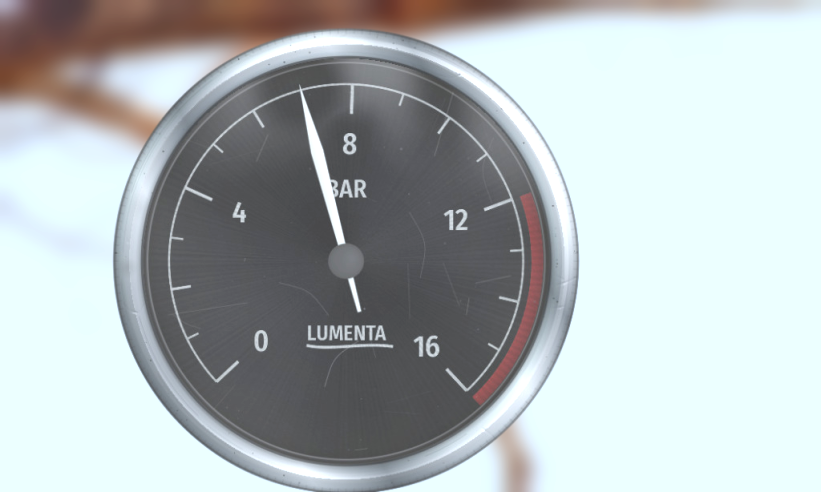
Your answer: 7bar
